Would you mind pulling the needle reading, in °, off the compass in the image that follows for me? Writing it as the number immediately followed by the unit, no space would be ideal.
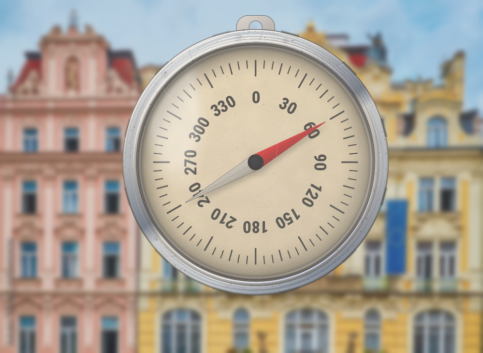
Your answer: 60°
